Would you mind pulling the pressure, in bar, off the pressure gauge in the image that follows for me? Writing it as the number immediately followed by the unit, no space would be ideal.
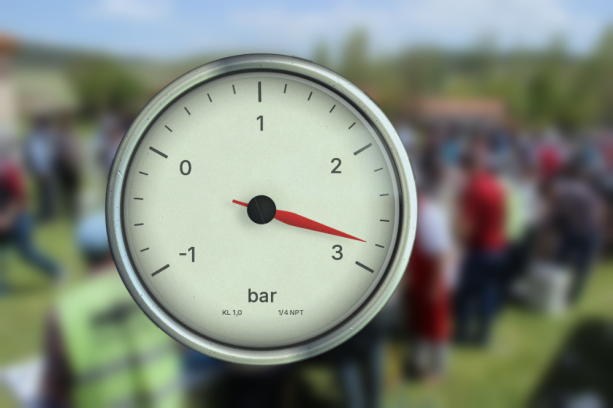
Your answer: 2.8bar
